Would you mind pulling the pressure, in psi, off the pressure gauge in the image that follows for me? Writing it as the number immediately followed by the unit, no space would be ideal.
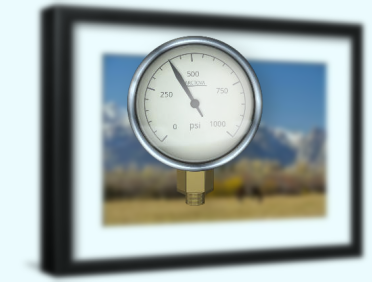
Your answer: 400psi
